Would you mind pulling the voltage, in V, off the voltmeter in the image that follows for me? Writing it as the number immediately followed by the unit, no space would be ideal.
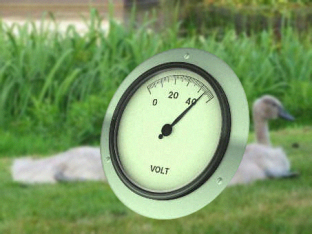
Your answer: 45V
